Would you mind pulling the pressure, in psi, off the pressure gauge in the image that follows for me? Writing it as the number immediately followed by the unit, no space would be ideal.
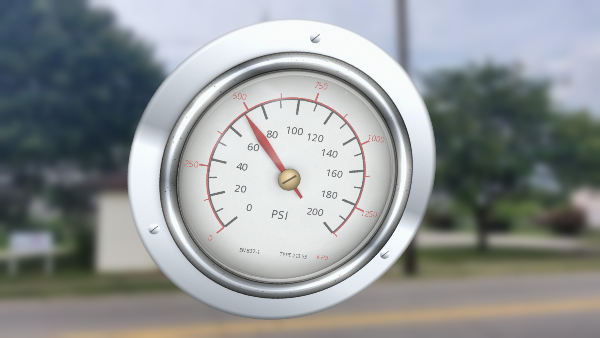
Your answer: 70psi
